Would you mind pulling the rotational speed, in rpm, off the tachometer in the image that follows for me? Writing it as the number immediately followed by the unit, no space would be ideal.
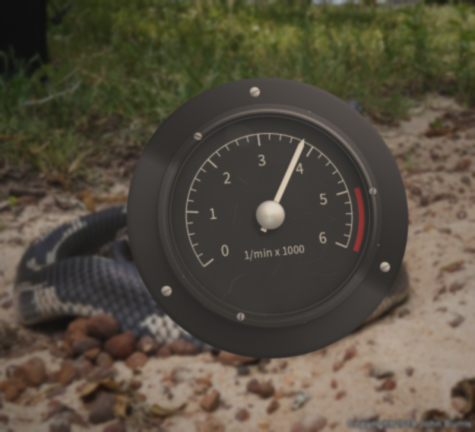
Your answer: 3800rpm
